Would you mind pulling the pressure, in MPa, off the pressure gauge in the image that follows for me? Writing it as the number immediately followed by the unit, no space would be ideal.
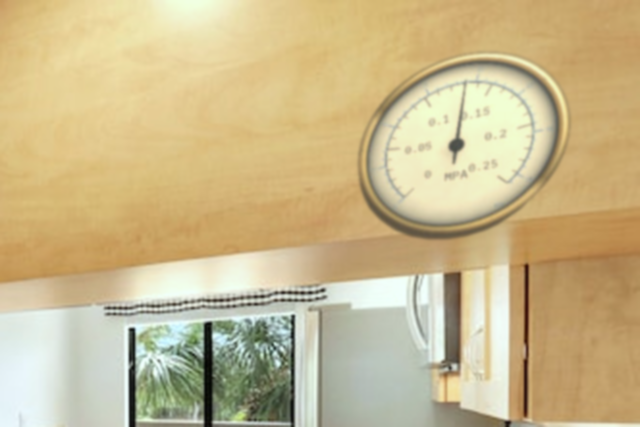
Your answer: 0.13MPa
